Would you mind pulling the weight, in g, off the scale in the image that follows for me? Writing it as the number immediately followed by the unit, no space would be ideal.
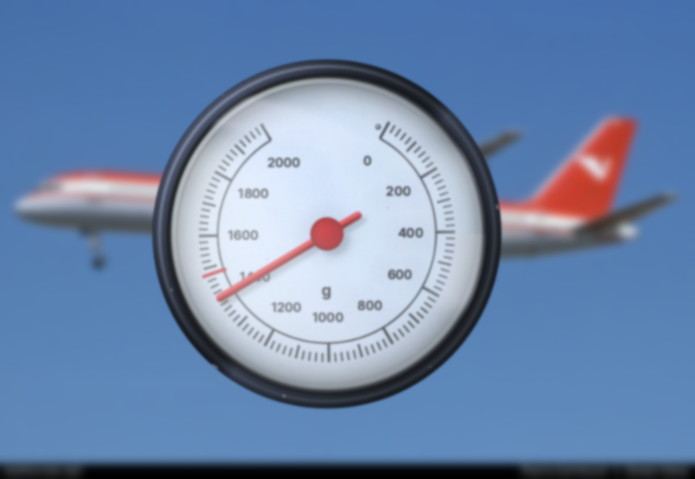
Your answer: 1400g
